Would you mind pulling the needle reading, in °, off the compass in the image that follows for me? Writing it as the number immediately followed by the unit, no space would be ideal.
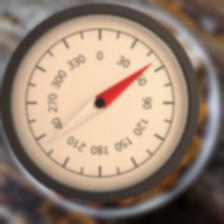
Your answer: 52.5°
